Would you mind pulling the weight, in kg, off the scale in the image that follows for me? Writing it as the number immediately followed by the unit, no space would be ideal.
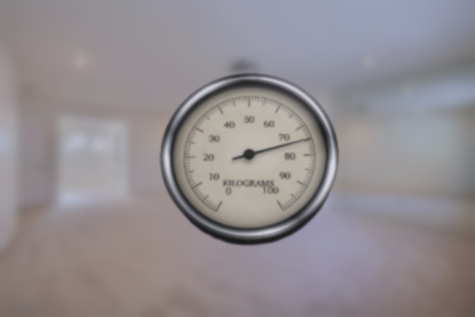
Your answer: 75kg
